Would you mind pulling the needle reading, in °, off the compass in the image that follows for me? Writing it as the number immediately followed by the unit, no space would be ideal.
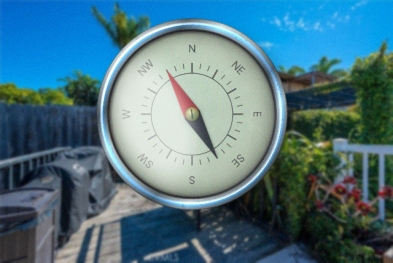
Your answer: 330°
